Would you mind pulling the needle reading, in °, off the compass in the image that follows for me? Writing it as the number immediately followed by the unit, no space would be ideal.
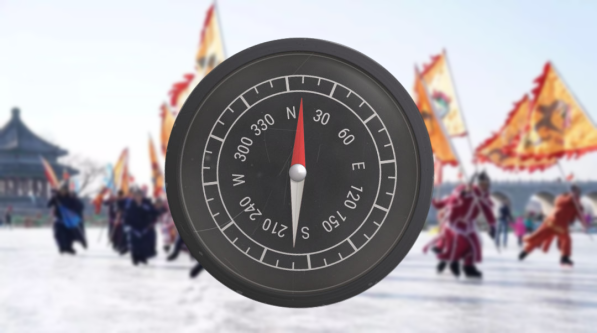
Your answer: 10°
